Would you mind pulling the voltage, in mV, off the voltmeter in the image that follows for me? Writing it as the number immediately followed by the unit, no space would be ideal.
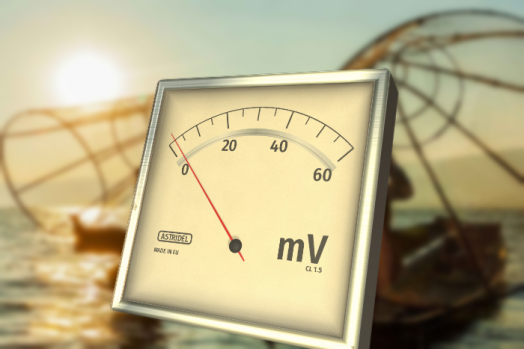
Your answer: 2.5mV
